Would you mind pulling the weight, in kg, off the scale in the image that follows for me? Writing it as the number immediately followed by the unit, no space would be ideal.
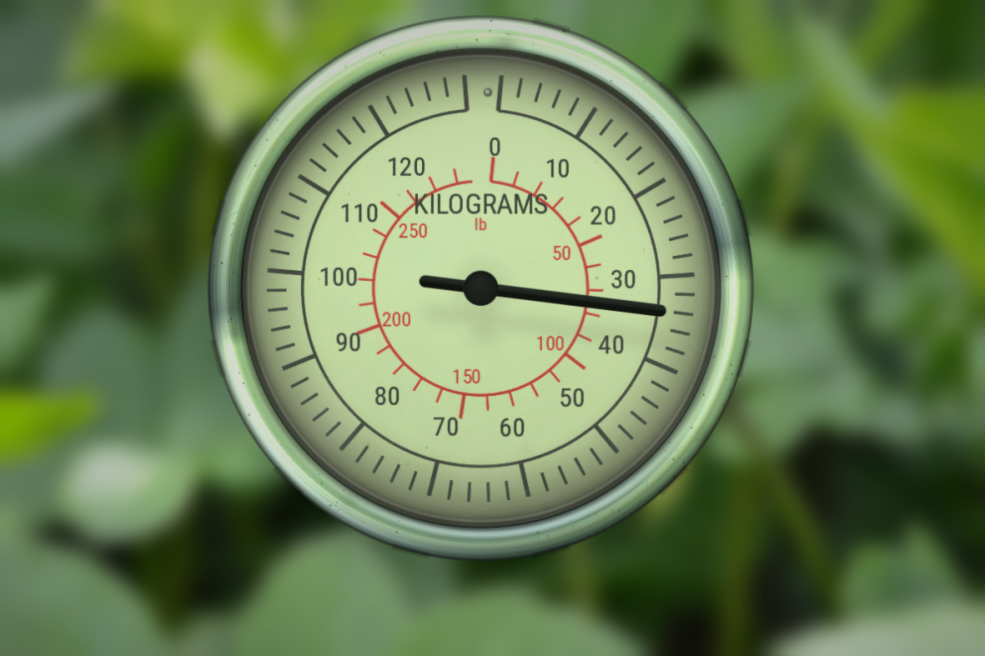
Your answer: 34kg
